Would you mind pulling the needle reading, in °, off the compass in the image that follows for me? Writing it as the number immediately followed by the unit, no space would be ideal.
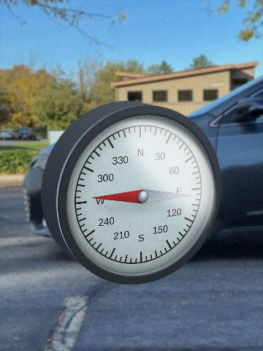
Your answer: 275°
